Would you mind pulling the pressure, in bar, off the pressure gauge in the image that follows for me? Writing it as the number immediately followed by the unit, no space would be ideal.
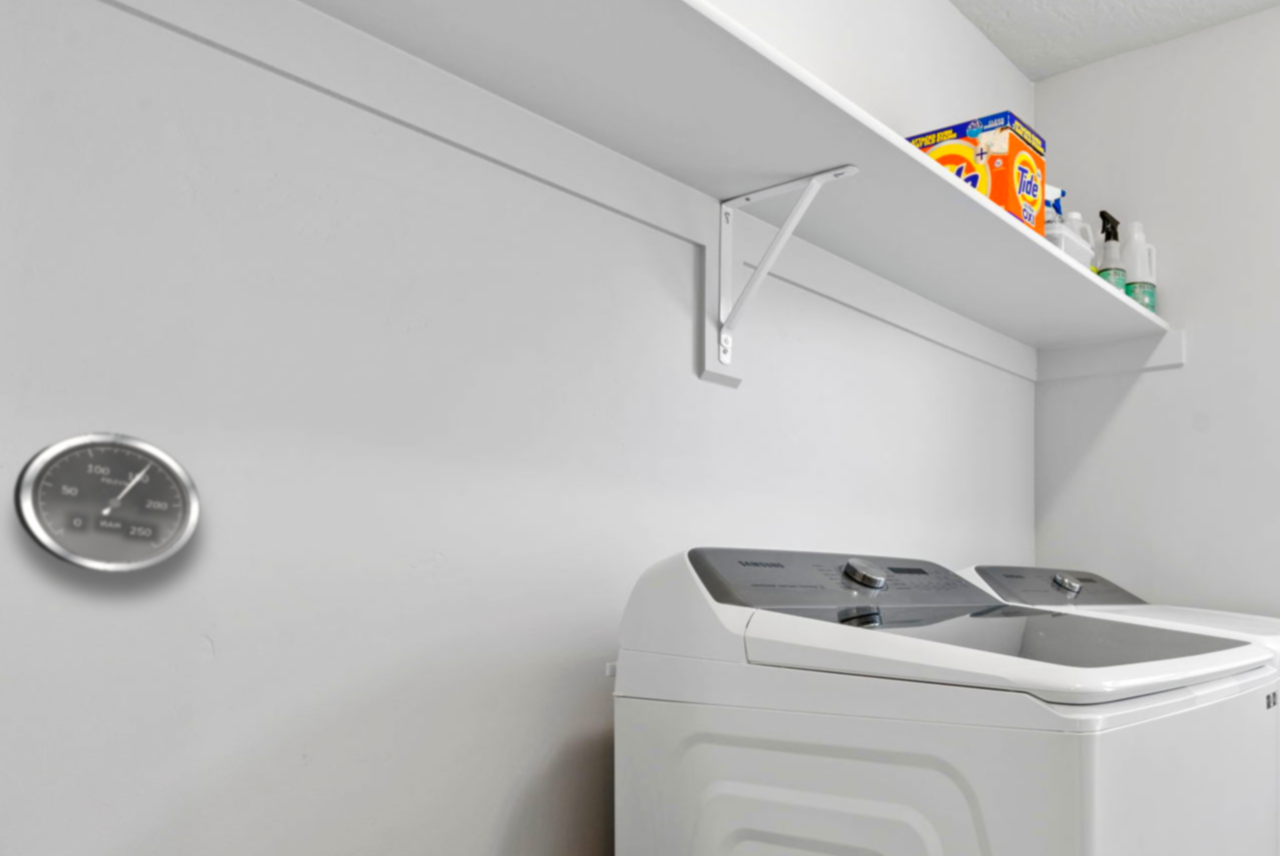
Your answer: 150bar
